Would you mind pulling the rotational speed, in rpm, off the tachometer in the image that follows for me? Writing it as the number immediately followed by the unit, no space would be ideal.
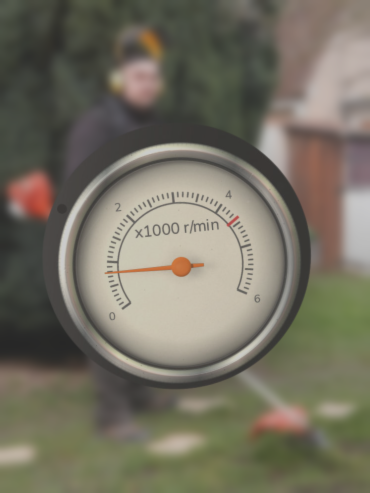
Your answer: 800rpm
